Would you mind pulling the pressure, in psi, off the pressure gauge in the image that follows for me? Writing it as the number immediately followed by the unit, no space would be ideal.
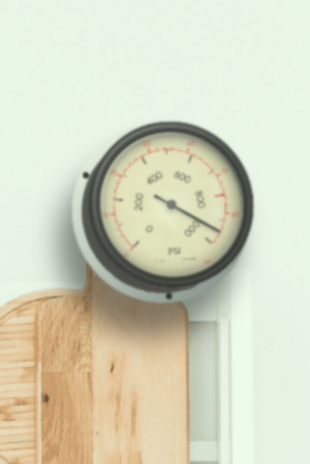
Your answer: 950psi
